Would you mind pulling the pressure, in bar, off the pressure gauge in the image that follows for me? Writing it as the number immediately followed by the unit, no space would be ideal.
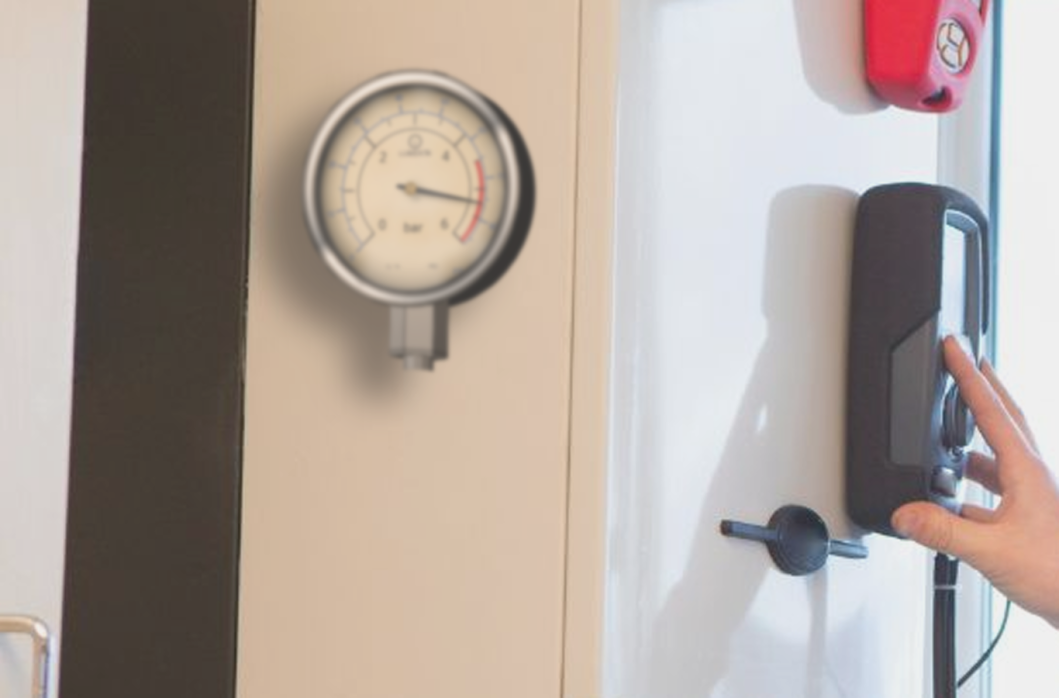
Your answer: 5.25bar
